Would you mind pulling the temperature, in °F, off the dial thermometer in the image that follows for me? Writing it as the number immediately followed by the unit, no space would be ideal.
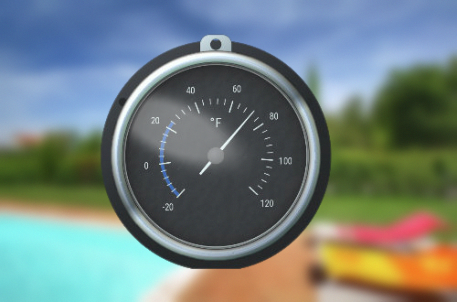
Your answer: 72°F
